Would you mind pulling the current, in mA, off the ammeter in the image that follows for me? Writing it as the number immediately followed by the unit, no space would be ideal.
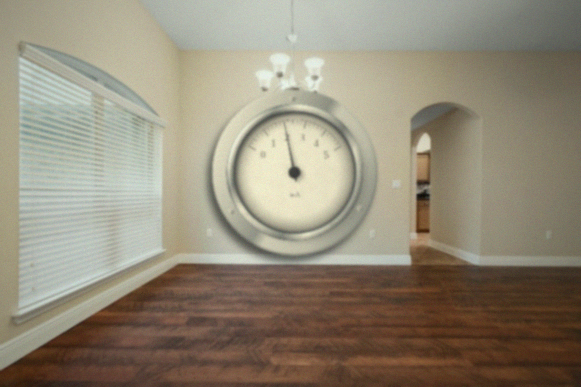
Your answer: 2mA
